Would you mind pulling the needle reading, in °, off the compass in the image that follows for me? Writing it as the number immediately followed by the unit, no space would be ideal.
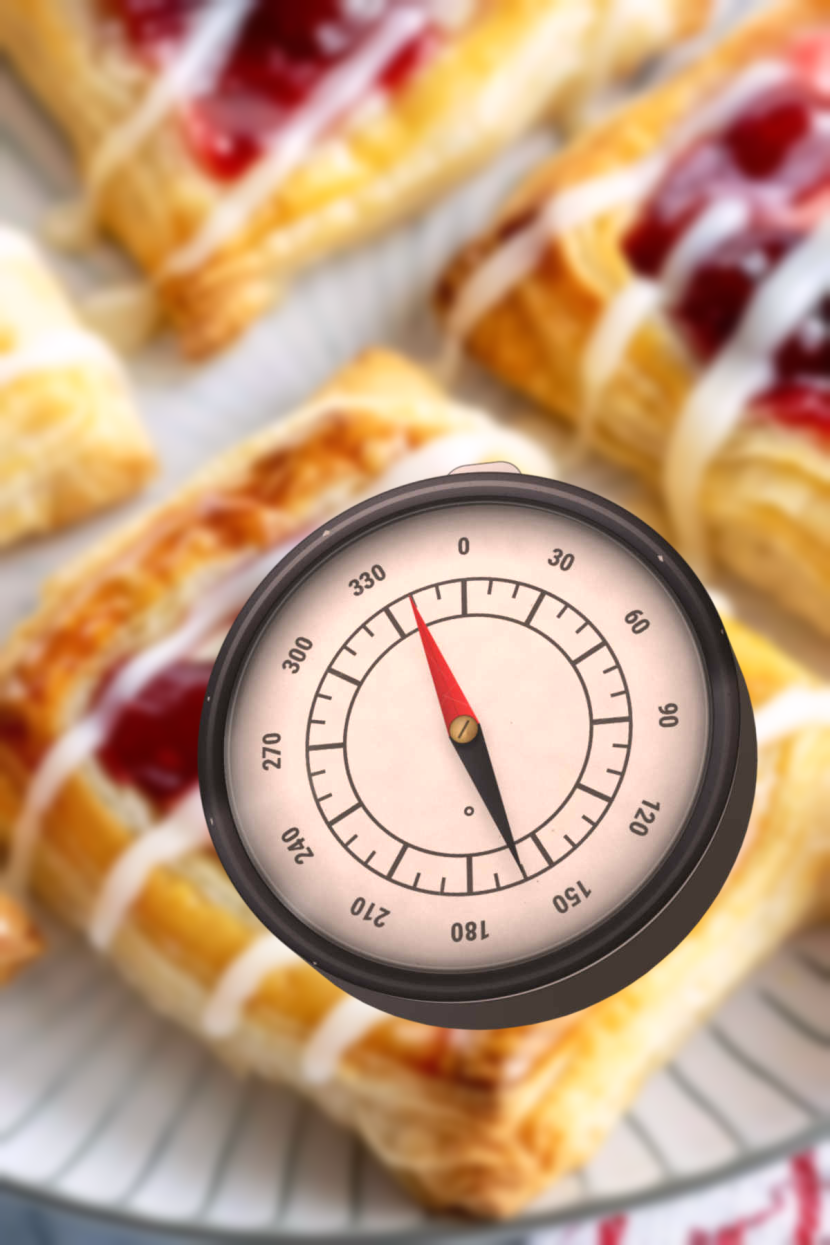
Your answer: 340°
